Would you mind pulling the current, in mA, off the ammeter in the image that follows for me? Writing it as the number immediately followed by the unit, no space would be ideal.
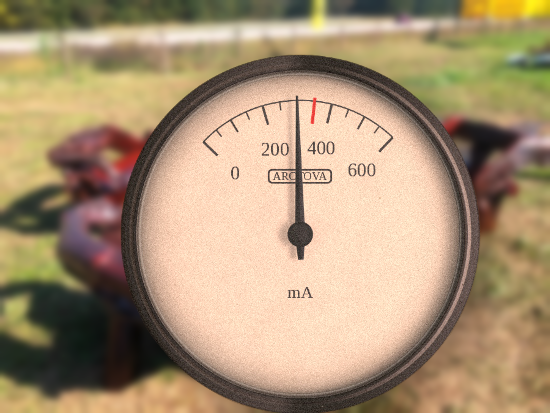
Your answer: 300mA
